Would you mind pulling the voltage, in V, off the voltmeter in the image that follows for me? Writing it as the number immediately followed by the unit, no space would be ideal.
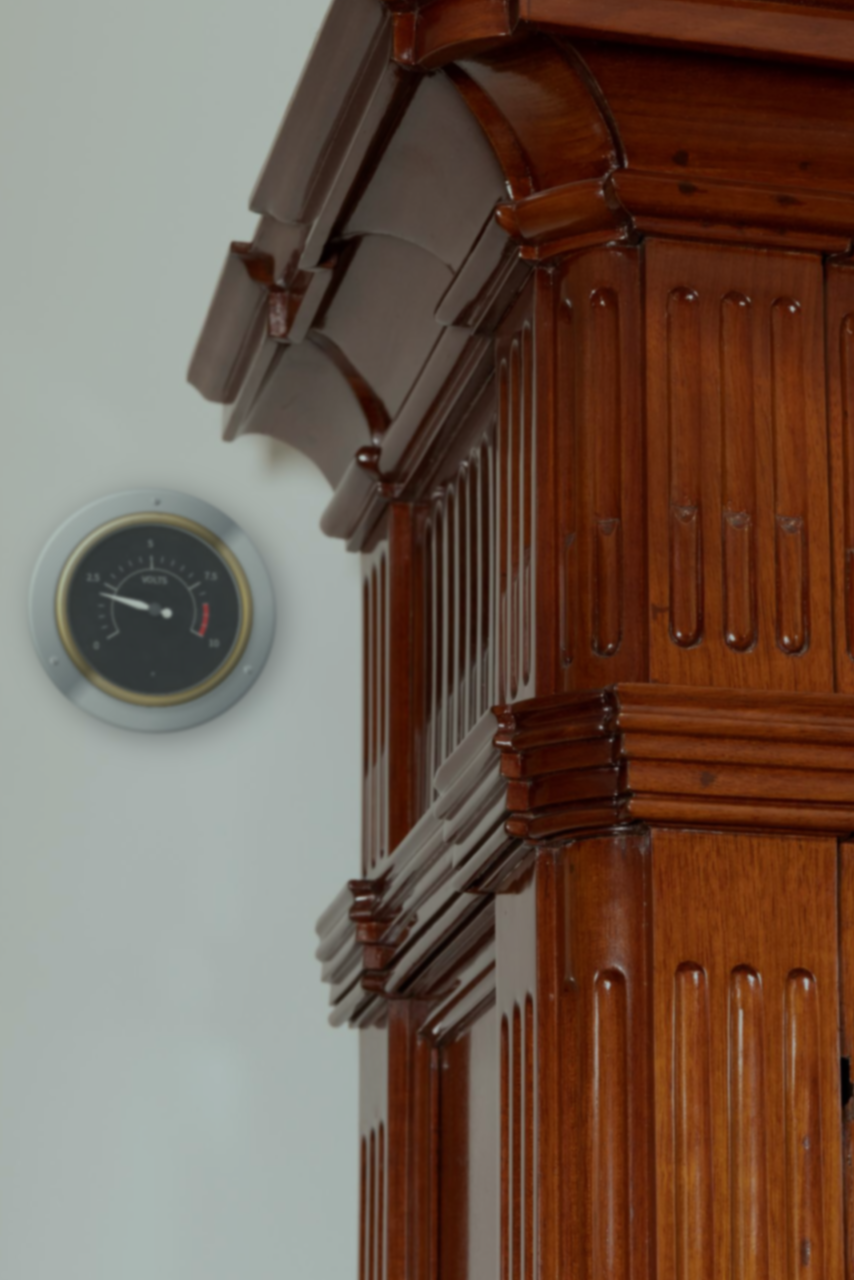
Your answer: 2V
